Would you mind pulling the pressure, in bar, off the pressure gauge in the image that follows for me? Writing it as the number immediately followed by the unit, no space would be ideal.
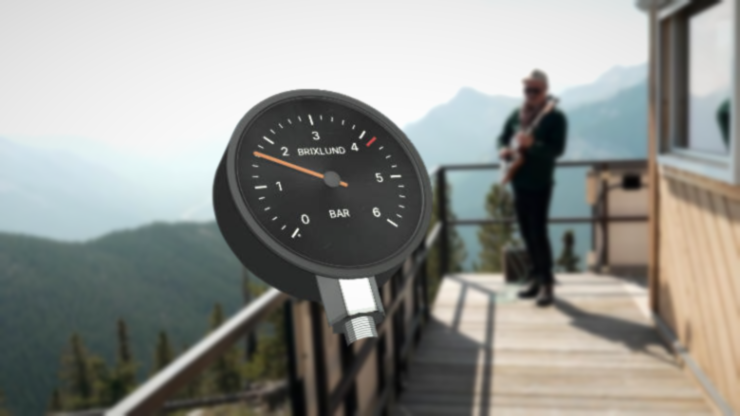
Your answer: 1.6bar
